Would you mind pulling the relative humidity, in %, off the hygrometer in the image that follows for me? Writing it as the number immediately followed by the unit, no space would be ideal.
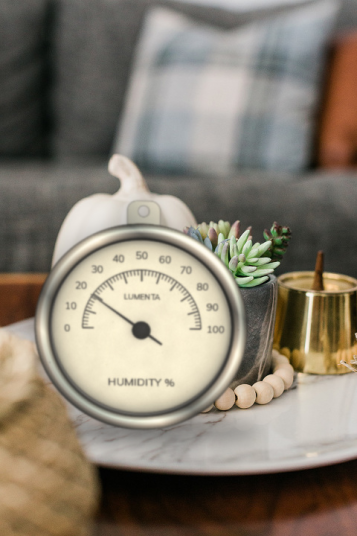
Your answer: 20%
